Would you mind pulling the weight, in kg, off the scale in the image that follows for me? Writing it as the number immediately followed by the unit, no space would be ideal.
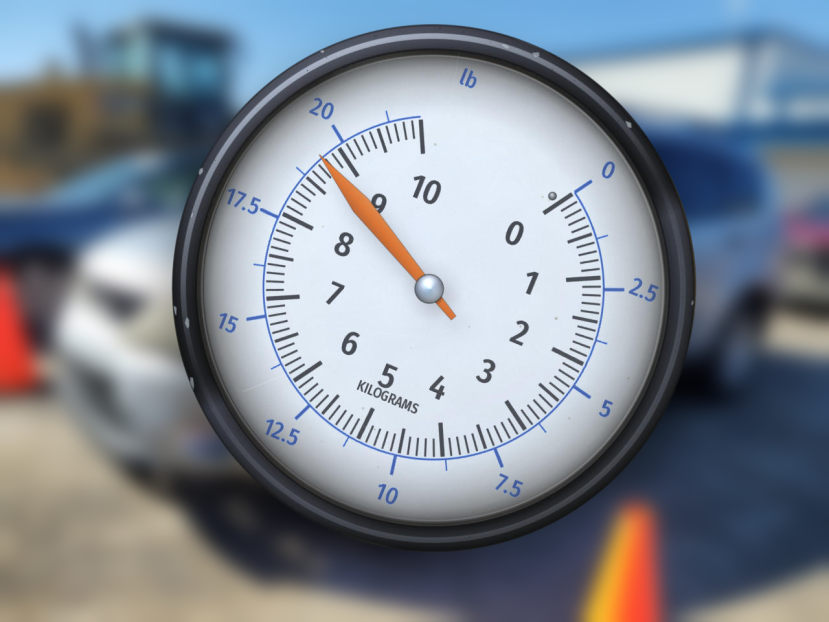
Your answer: 8.8kg
